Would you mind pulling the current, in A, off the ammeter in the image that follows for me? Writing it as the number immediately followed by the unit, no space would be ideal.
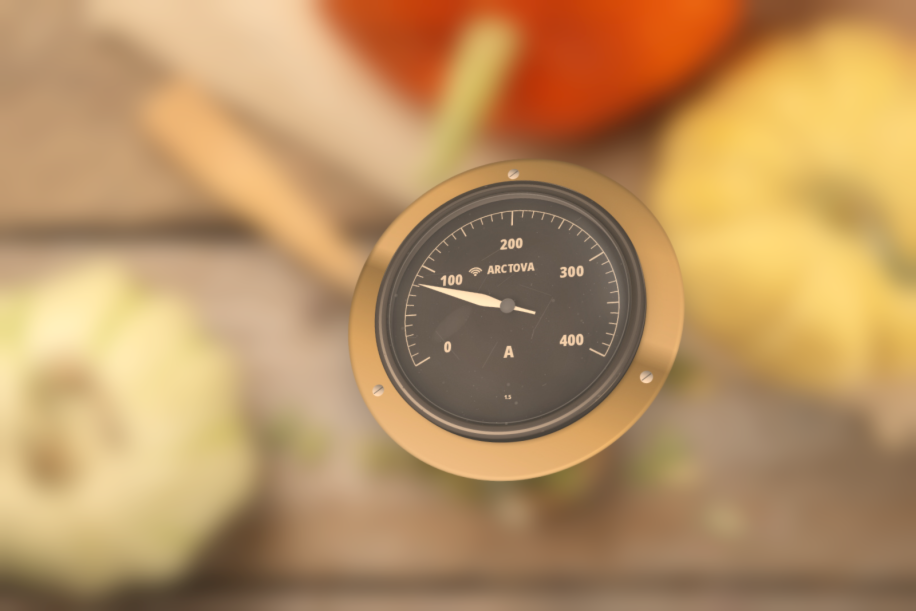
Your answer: 80A
